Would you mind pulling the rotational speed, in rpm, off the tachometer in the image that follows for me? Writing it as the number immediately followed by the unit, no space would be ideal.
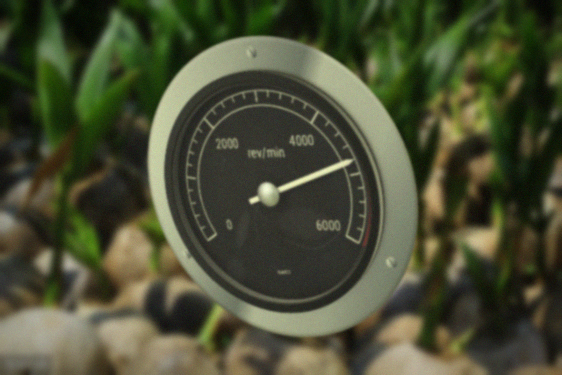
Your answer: 4800rpm
